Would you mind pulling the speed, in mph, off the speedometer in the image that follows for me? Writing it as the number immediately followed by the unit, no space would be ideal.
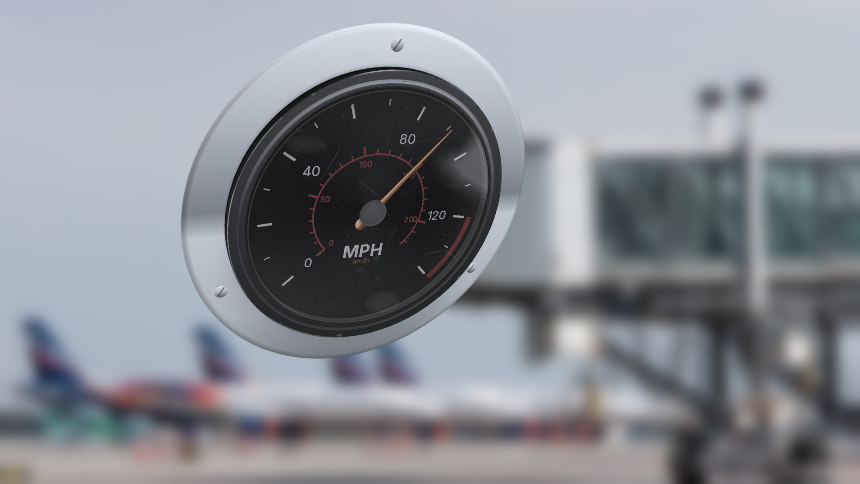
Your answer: 90mph
